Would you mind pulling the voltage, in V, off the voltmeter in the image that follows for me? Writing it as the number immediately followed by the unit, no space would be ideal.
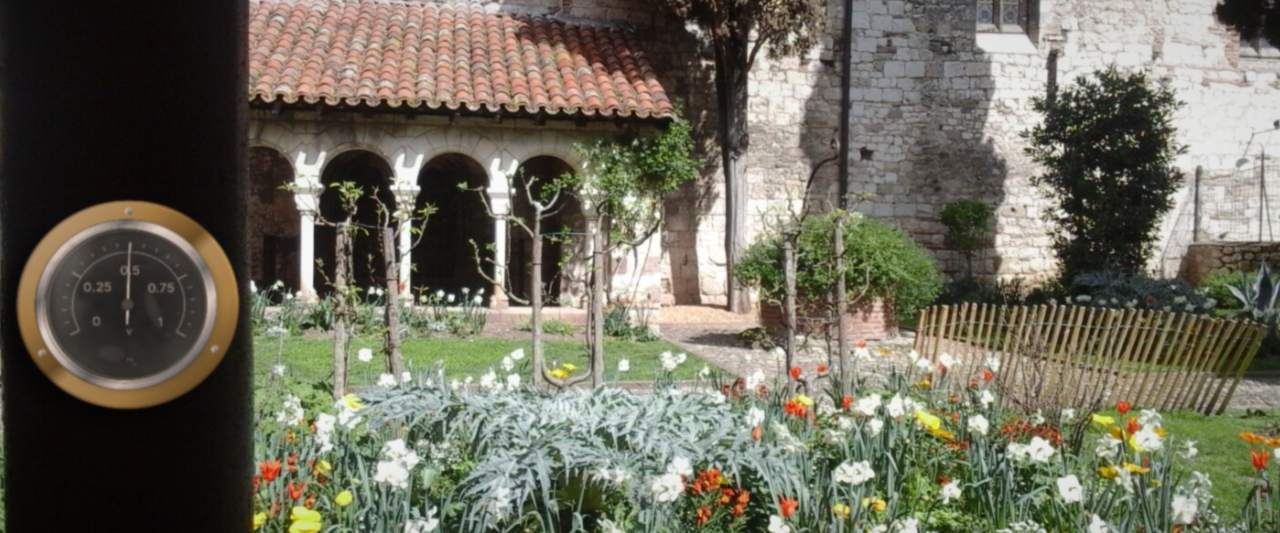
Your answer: 0.5V
